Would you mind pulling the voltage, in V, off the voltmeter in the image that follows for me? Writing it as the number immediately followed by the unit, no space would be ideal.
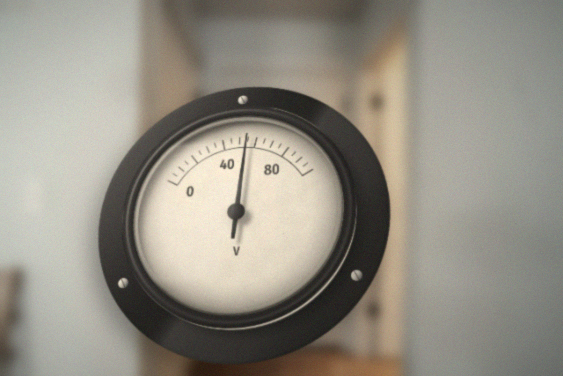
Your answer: 55V
